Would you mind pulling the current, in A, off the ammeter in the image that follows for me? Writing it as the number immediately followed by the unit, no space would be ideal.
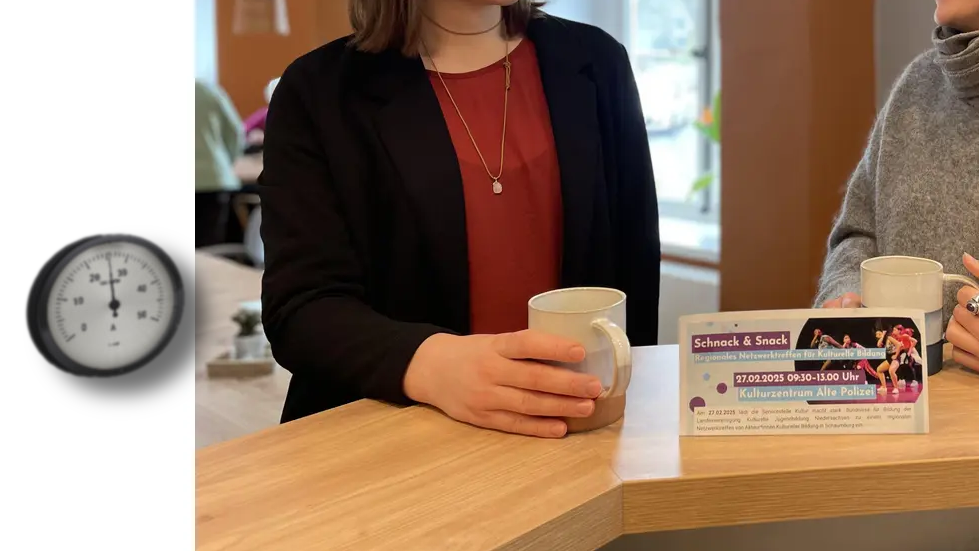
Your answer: 25A
